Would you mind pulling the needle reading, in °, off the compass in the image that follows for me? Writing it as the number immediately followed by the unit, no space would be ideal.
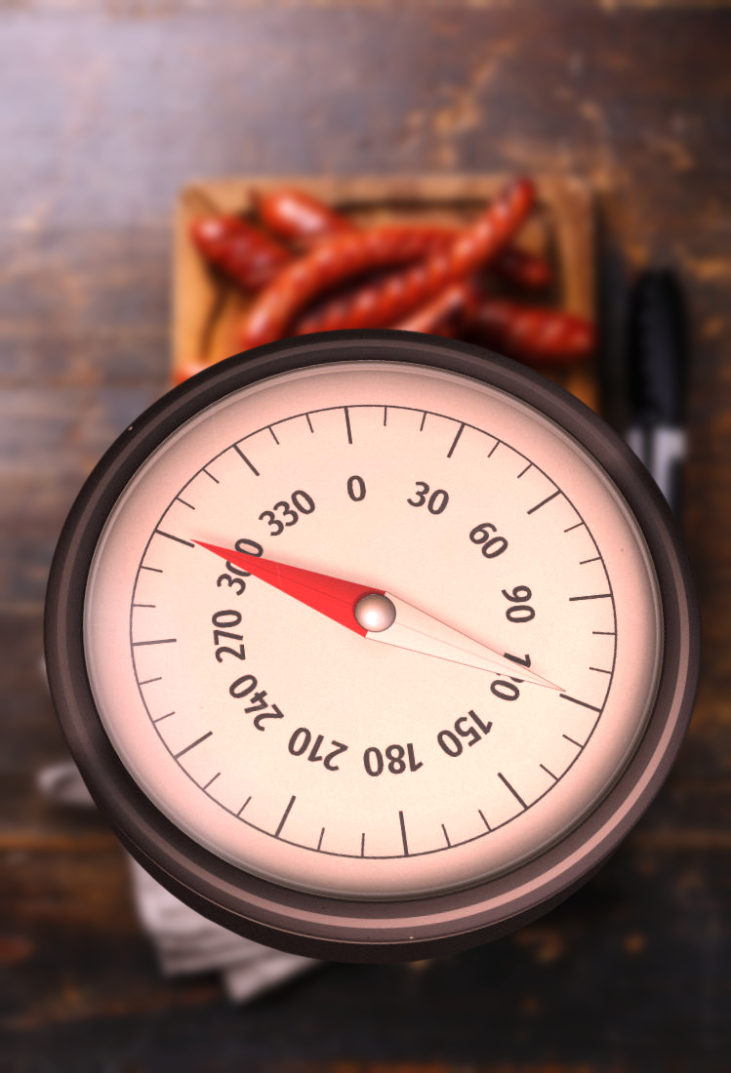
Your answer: 300°
